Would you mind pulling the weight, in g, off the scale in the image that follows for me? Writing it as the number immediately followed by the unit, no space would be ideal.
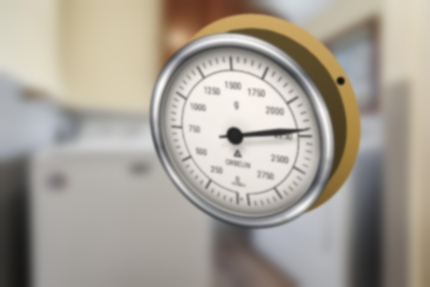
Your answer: 2200g
